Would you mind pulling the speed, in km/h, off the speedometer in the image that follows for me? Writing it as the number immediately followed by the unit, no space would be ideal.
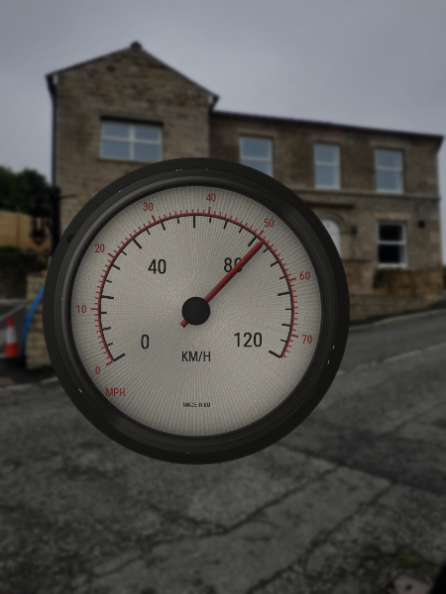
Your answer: 82.5km/h
